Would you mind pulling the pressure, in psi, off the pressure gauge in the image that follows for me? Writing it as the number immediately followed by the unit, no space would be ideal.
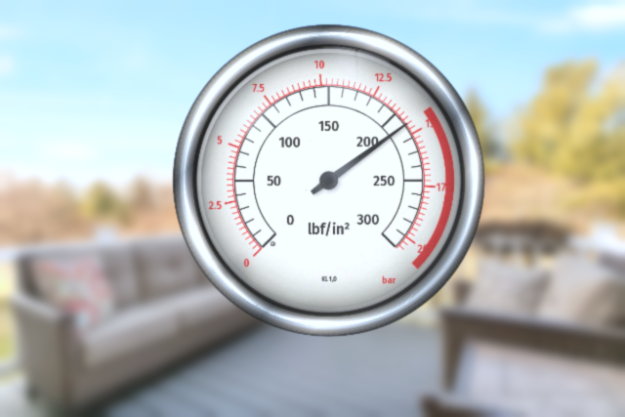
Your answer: 210psi
